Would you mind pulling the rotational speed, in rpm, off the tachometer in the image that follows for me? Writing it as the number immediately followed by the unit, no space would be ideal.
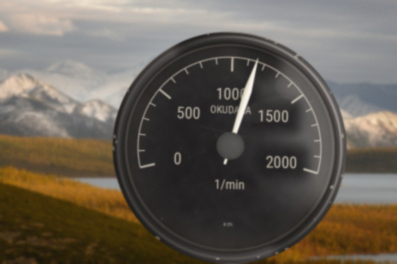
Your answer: 1150rpm
